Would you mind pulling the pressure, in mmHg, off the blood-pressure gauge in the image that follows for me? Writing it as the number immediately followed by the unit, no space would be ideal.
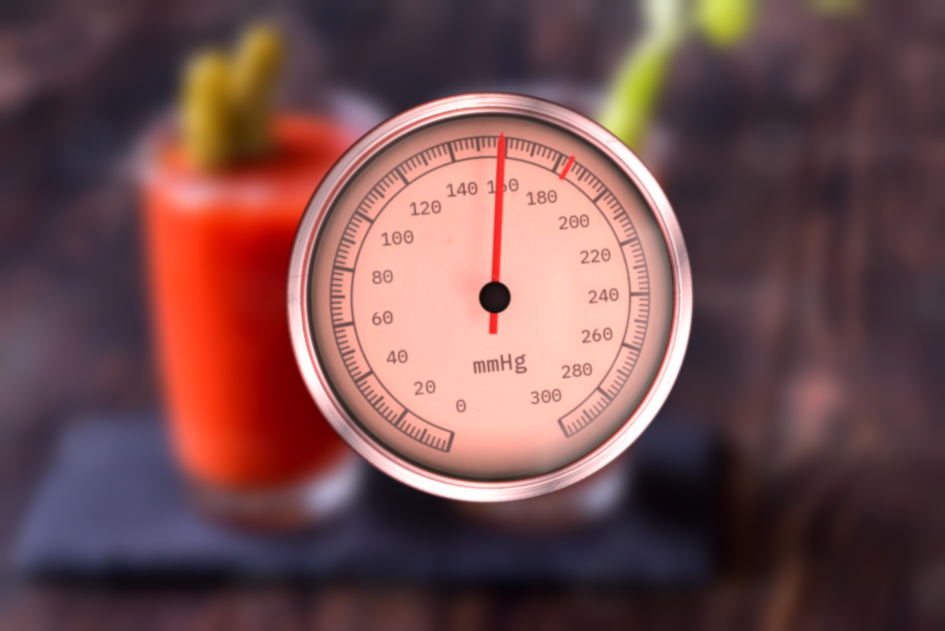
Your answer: 158mmHg
